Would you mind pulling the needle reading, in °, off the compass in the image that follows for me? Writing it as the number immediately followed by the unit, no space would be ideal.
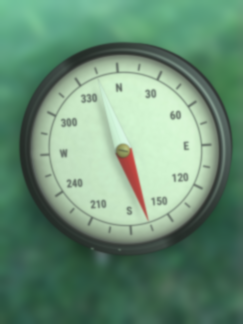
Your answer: 165°
